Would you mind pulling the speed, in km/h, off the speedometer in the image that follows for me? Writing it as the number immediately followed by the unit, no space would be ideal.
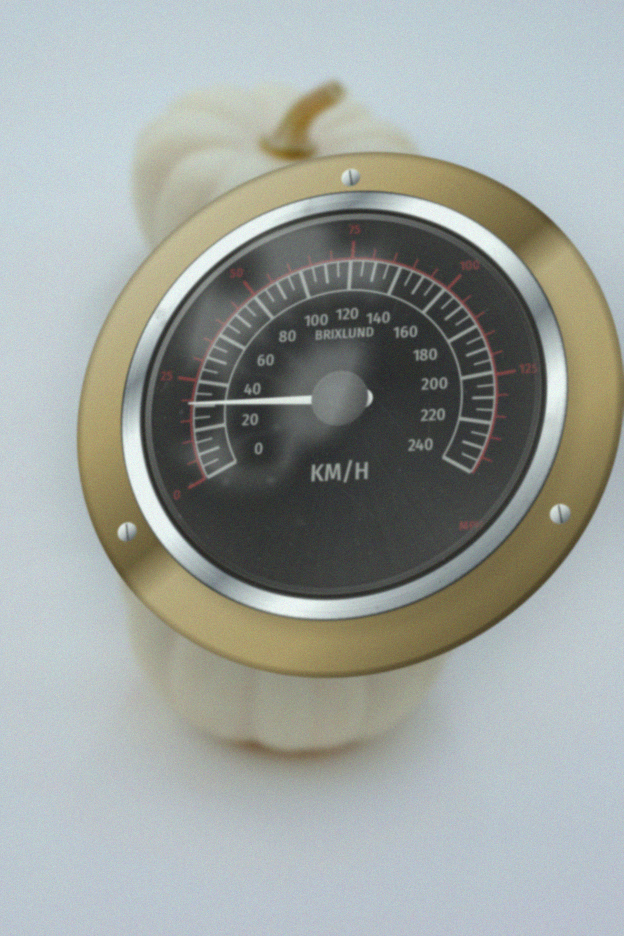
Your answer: 30km/h
